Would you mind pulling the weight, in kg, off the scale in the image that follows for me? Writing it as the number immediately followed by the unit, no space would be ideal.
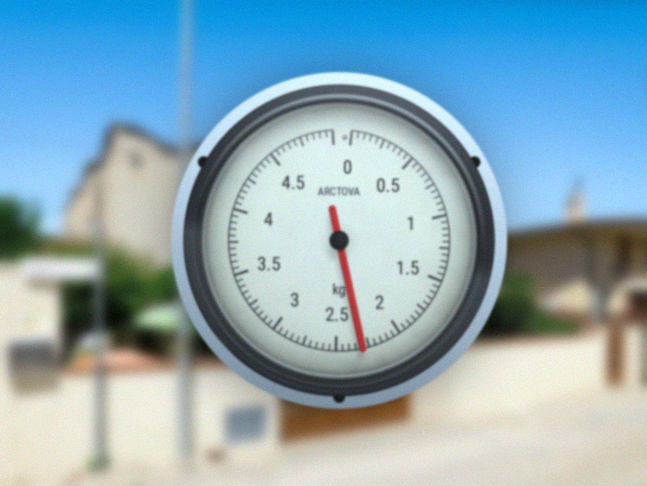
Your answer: 2.3kg
